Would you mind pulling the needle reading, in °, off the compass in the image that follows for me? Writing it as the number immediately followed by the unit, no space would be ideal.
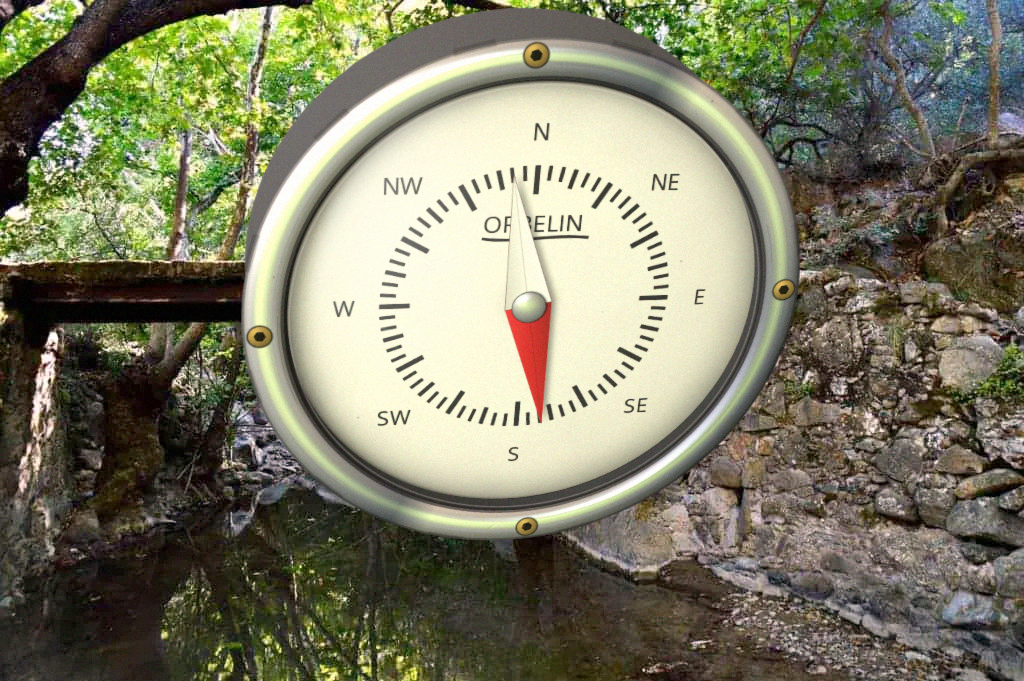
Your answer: 170°
